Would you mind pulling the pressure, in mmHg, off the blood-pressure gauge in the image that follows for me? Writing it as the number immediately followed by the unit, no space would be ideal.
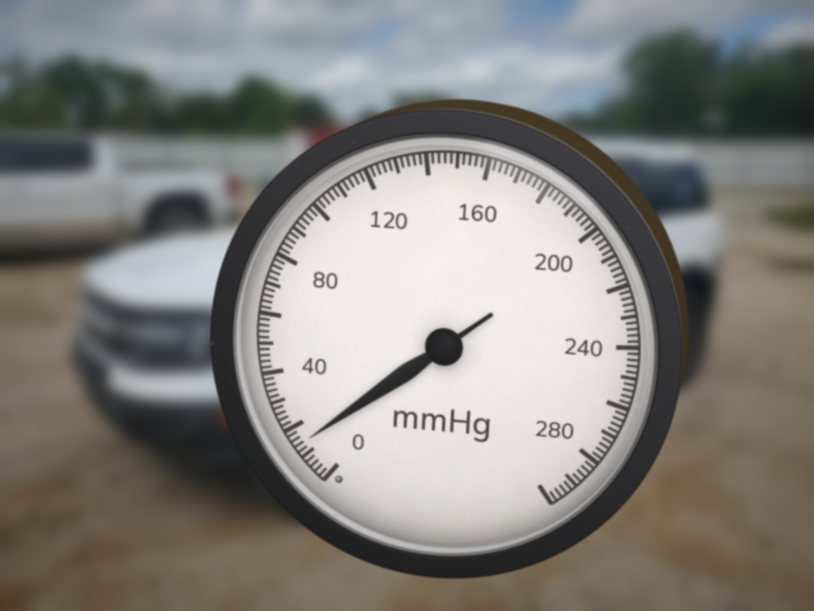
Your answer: 14mmHg
